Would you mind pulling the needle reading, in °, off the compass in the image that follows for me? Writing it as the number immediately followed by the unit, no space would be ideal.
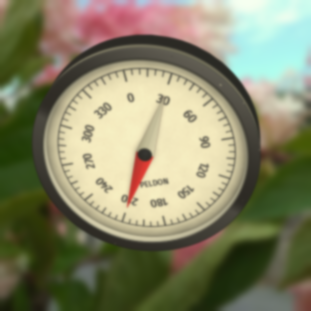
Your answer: 210°
